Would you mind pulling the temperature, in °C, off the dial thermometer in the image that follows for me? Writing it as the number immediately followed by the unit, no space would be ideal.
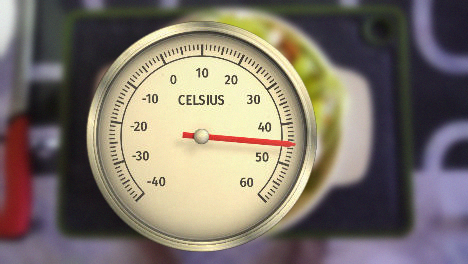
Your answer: 45°C
